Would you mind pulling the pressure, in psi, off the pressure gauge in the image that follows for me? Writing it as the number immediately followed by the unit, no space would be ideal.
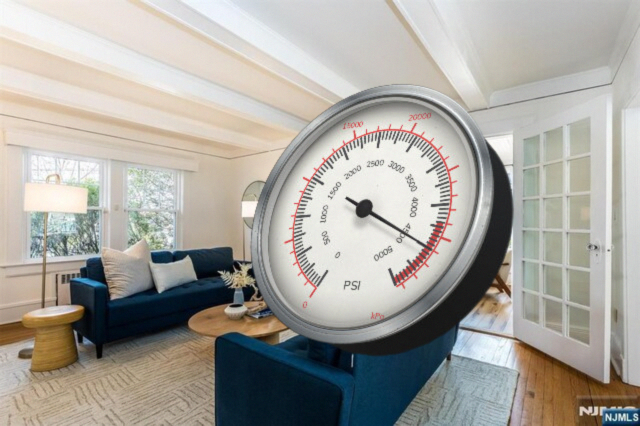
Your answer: 4500psi
